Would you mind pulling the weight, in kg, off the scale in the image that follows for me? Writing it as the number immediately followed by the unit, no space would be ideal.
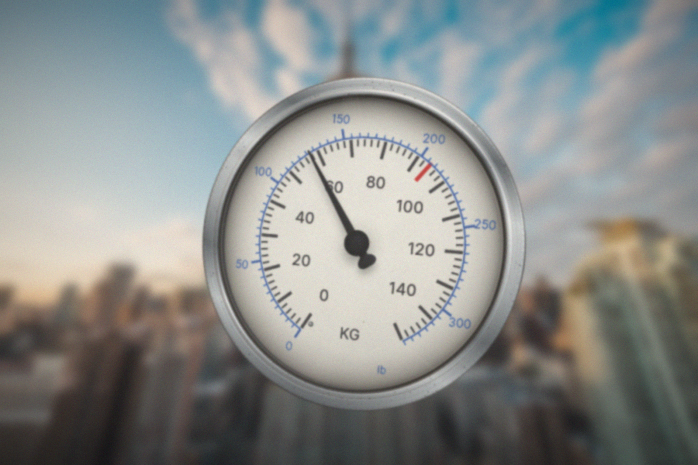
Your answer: 58kg
